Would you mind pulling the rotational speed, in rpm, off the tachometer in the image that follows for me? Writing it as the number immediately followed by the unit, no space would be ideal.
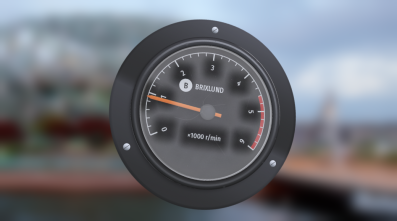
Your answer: 900rpm
